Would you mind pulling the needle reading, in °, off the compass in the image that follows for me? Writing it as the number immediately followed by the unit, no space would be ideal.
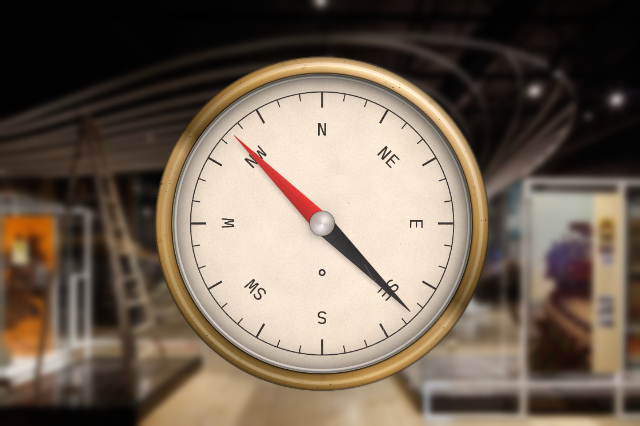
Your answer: 315°
